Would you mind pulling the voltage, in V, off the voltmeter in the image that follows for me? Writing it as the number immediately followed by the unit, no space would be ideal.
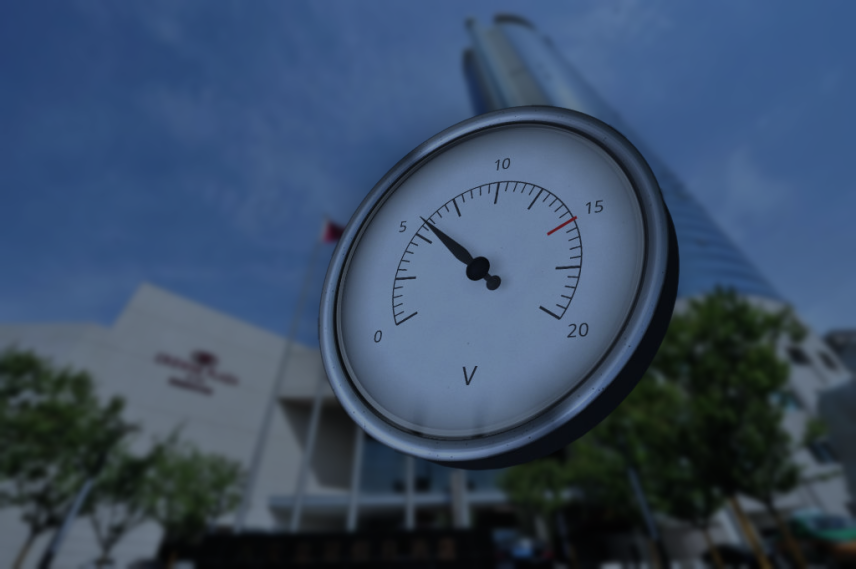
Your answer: 5.75V
